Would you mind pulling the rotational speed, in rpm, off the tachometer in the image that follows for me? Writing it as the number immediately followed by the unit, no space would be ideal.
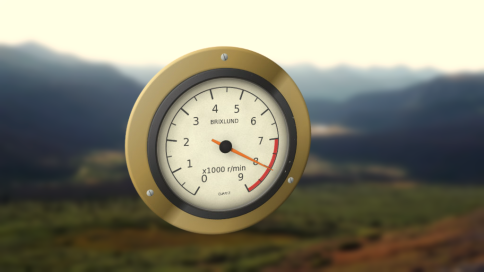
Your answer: 8000rpm
